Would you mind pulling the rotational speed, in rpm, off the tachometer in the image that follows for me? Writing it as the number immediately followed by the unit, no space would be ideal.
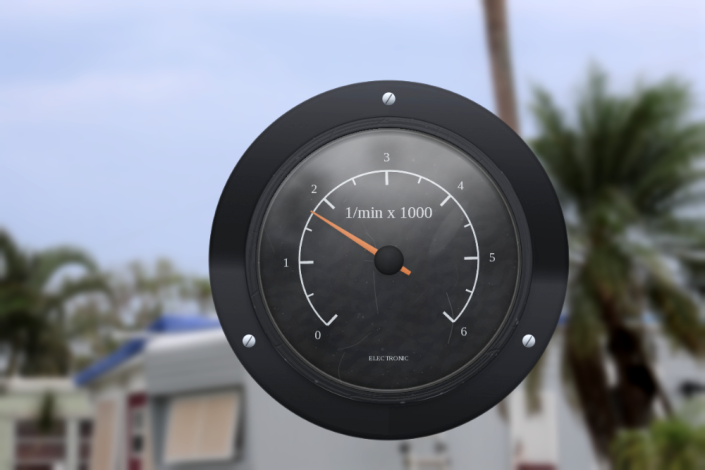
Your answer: 1750rpm
